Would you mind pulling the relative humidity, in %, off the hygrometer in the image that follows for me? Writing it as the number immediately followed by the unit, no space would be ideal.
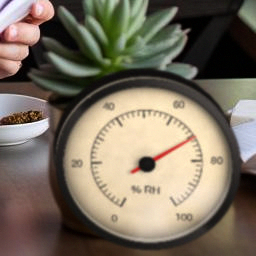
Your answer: 70%
